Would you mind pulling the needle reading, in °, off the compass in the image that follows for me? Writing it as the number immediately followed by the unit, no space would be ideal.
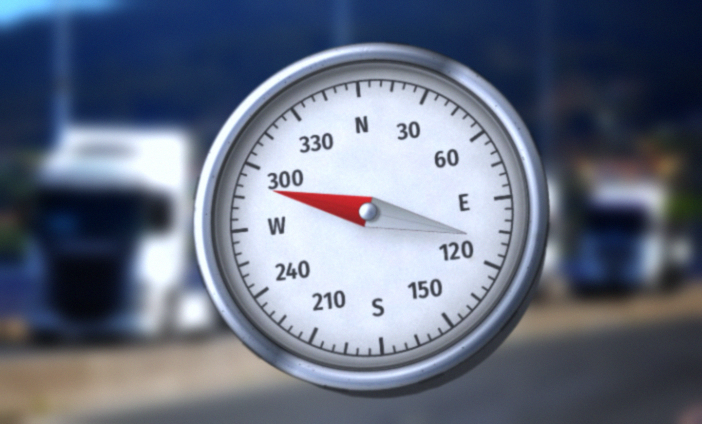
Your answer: 290°
